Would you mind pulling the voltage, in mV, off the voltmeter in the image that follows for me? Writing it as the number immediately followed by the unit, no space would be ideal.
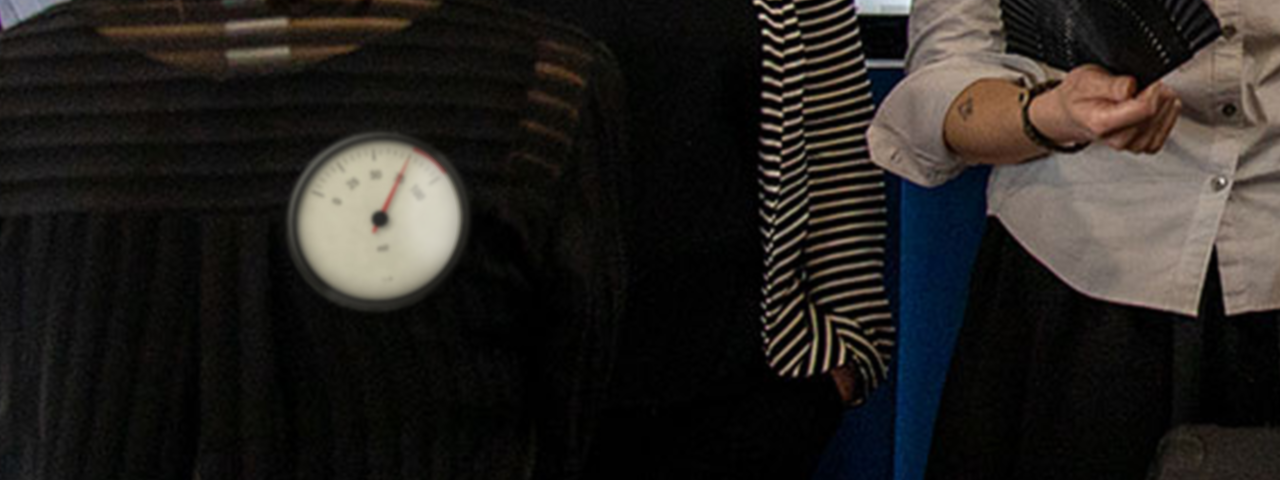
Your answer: 75mV
